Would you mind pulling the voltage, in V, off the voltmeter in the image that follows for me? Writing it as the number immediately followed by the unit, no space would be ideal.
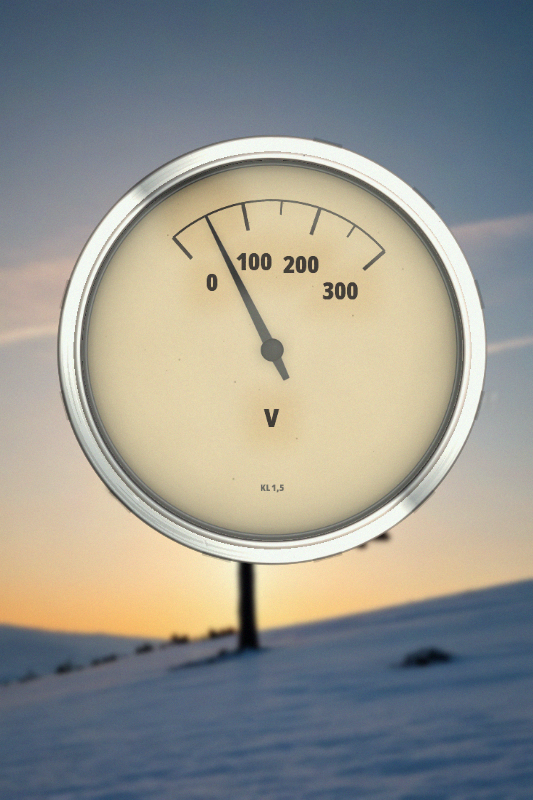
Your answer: 50V
